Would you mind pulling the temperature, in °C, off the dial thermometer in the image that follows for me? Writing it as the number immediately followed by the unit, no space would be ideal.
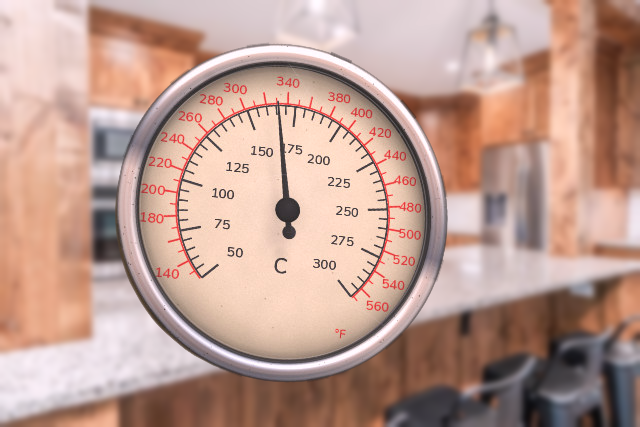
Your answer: 165°C
